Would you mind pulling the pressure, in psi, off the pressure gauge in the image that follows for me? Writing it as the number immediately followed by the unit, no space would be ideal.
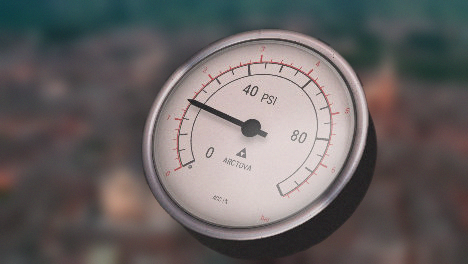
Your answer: 20psi
